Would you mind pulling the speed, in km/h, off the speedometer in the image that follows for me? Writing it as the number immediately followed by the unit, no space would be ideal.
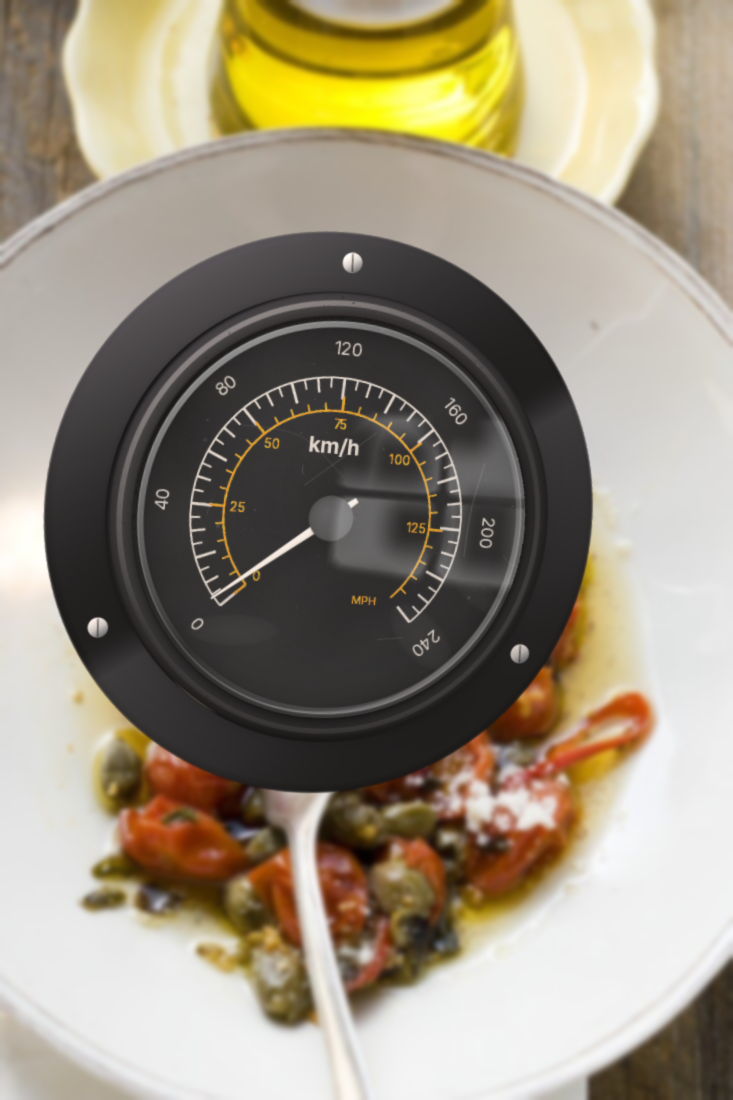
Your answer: 5km/h
